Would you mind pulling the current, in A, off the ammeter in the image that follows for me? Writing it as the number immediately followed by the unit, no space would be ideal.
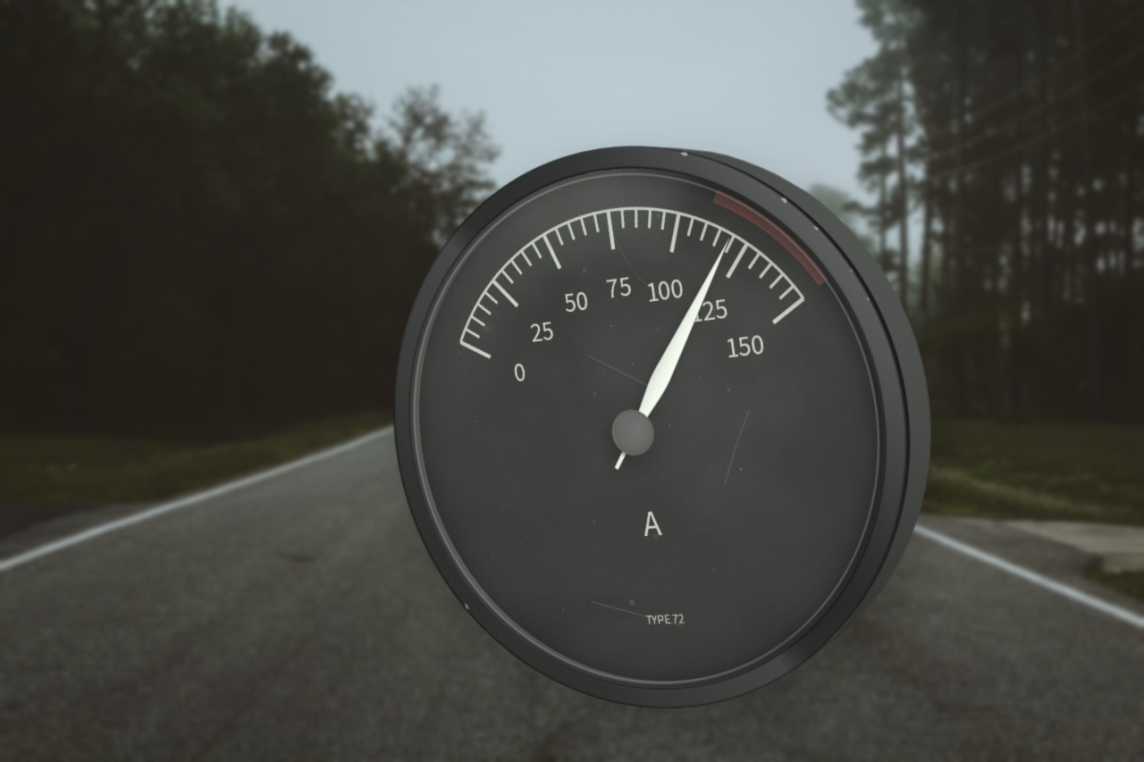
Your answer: 120A
